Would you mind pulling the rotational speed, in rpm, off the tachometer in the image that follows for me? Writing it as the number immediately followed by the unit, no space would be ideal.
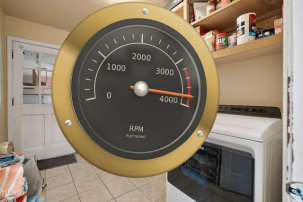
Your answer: 3800rpm
